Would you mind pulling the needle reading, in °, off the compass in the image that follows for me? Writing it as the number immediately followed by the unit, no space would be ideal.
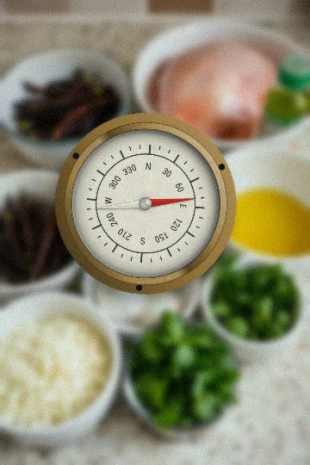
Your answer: 80°
